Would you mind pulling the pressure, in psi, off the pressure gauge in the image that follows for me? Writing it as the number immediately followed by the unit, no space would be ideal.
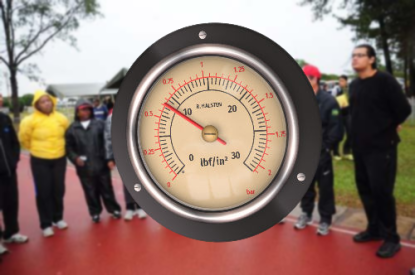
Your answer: 9psi
